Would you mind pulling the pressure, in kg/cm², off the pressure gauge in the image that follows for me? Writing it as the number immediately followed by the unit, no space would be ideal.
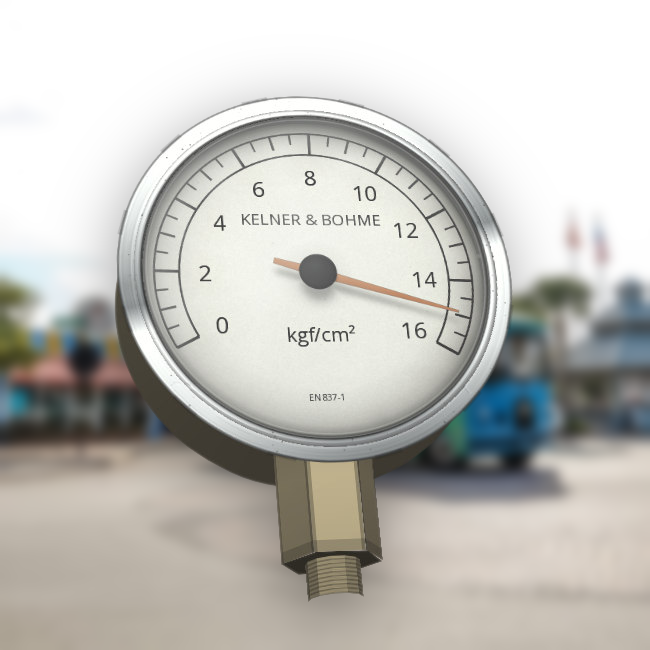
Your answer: 15kg/cm²
